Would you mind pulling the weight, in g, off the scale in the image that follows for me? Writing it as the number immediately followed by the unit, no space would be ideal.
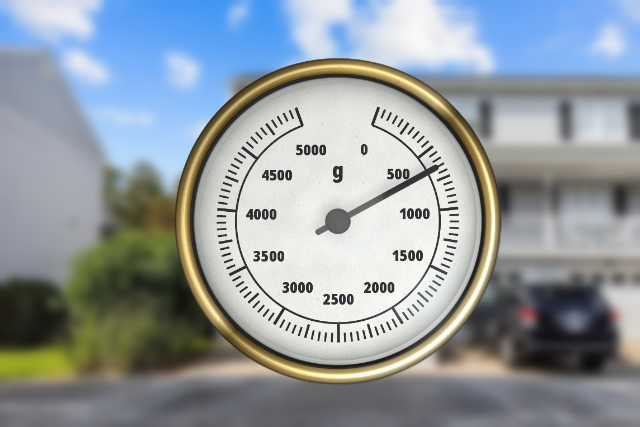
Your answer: 650g
